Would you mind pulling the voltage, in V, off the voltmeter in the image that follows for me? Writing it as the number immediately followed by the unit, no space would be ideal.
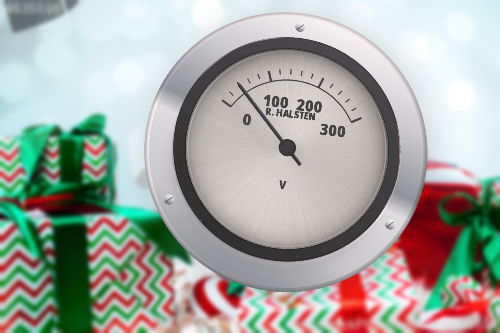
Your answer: 40V
